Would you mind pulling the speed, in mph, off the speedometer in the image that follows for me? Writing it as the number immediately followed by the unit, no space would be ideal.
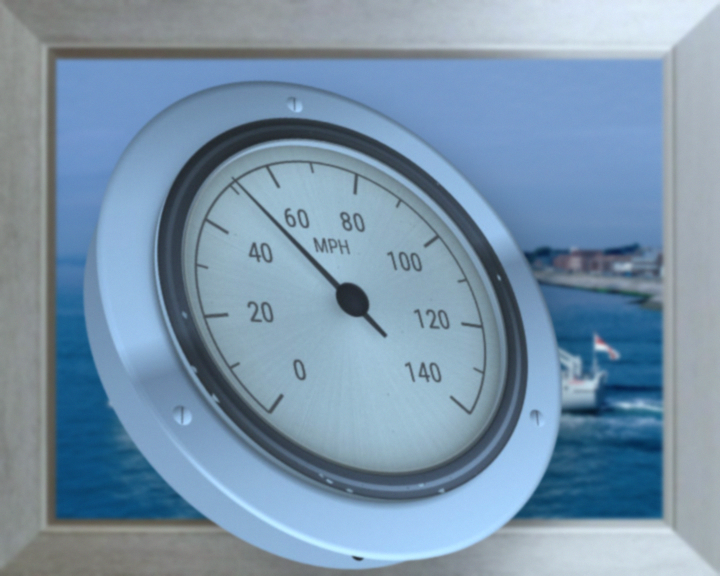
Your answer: 50mph
